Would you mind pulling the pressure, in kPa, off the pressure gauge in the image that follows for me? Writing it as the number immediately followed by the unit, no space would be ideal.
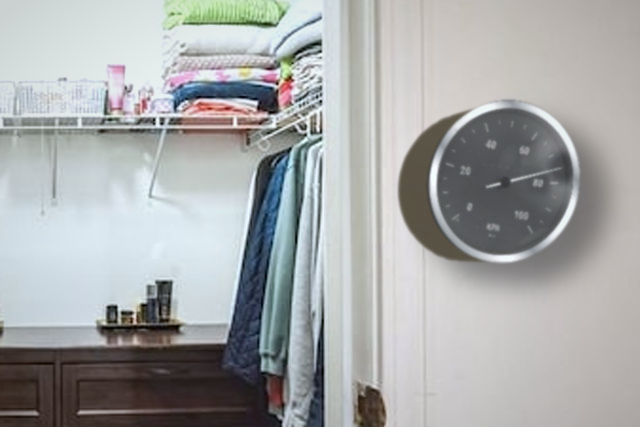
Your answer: 75kPa
